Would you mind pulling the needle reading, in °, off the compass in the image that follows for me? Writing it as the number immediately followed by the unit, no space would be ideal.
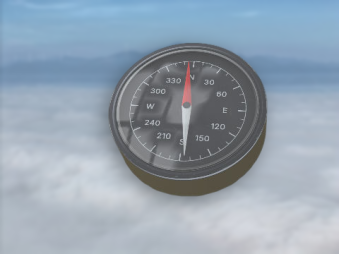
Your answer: 355°
